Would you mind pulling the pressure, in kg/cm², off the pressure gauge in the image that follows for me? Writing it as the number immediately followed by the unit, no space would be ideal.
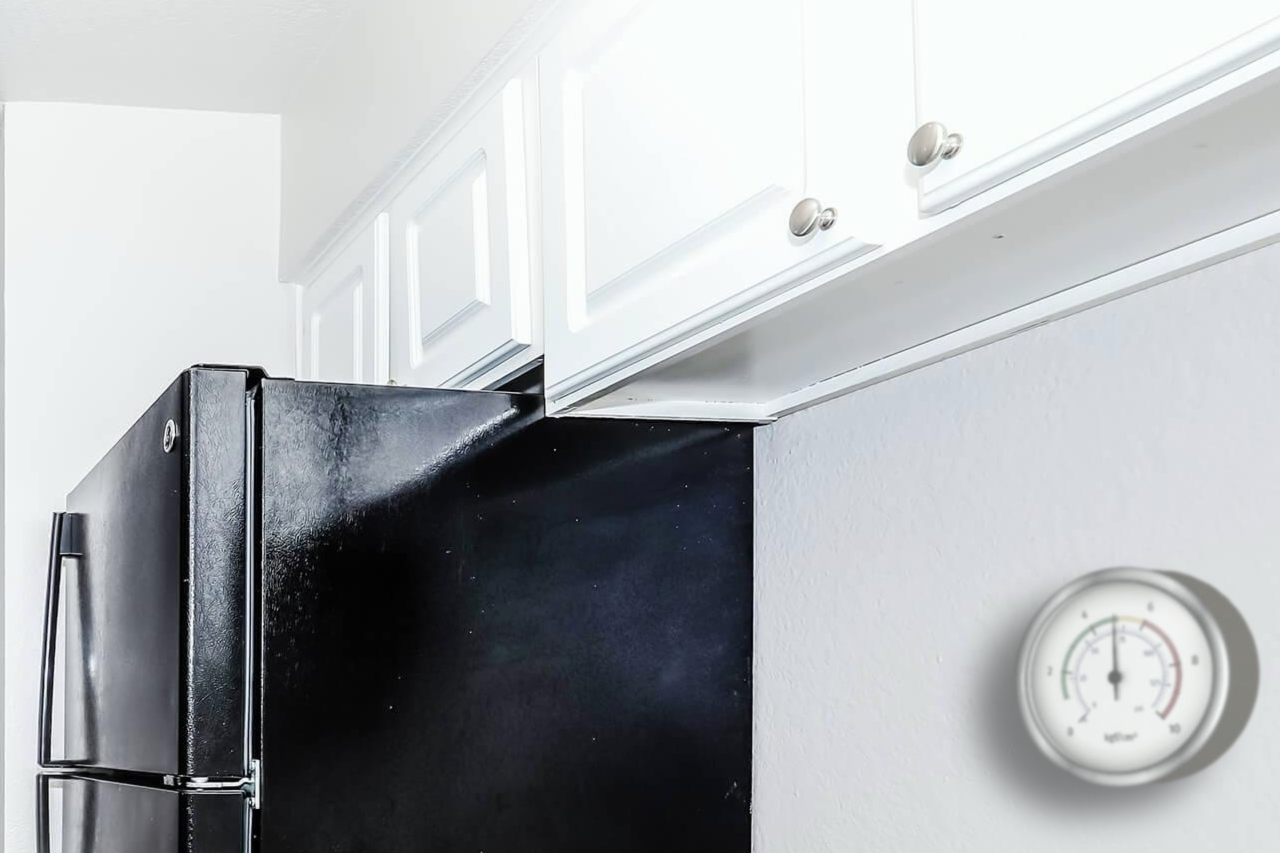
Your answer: 5kg/cm²
